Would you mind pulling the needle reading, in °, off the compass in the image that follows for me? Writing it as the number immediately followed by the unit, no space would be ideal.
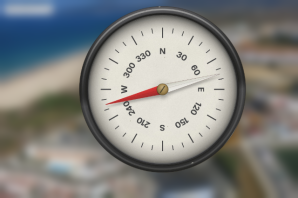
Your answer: 255°
